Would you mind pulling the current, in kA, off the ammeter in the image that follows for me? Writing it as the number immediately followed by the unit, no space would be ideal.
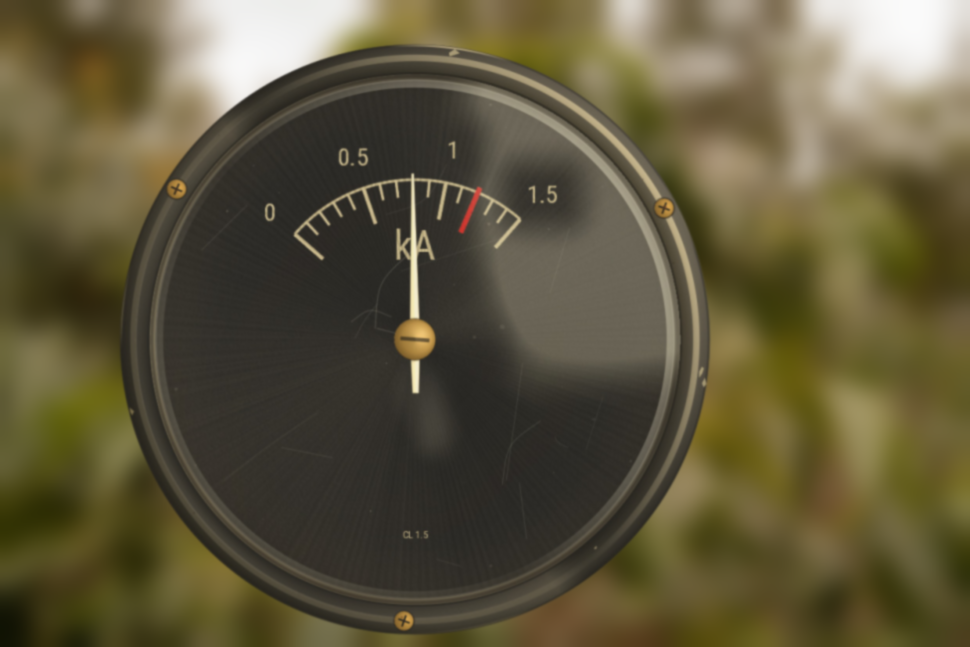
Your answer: 0.8kA
